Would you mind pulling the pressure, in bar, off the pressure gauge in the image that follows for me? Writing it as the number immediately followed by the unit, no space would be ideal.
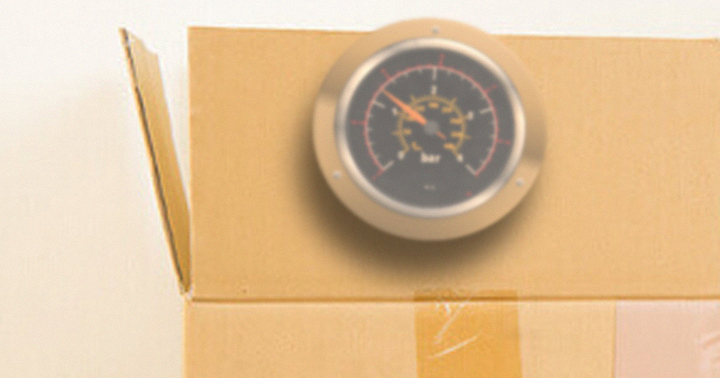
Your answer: 1.2bar
